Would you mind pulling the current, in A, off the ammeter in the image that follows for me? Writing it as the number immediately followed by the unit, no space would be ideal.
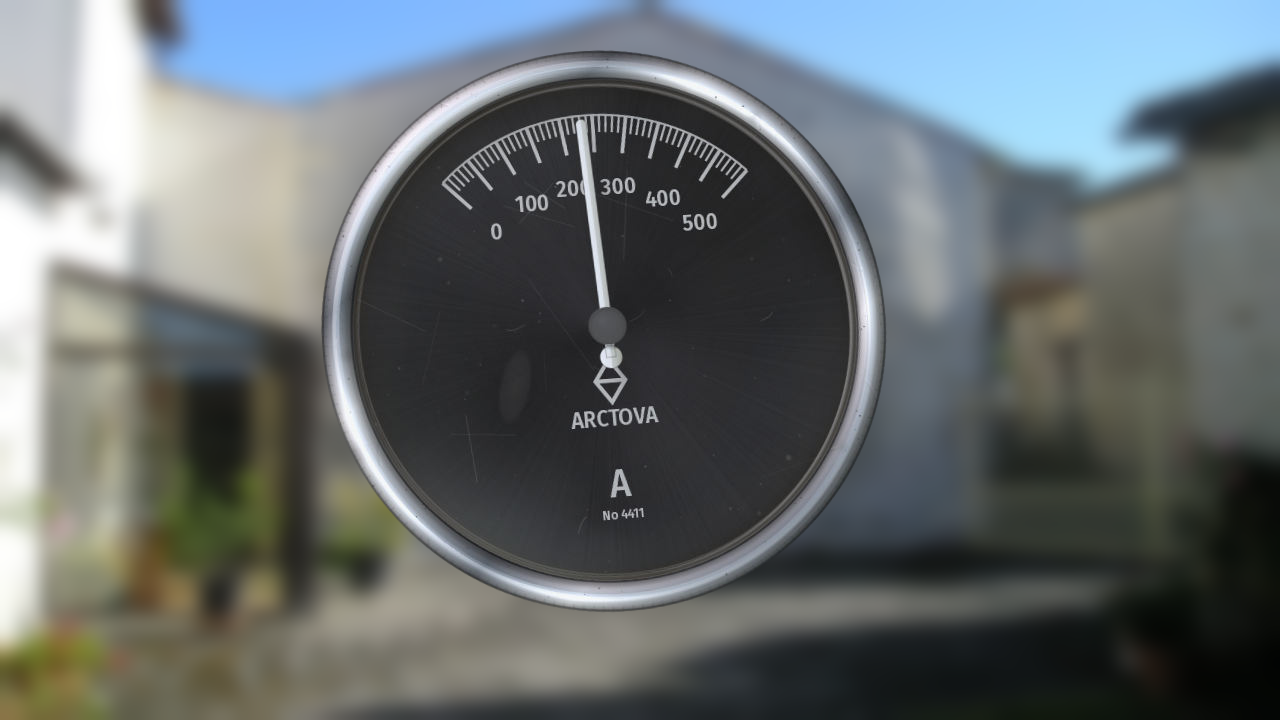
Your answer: 230A
